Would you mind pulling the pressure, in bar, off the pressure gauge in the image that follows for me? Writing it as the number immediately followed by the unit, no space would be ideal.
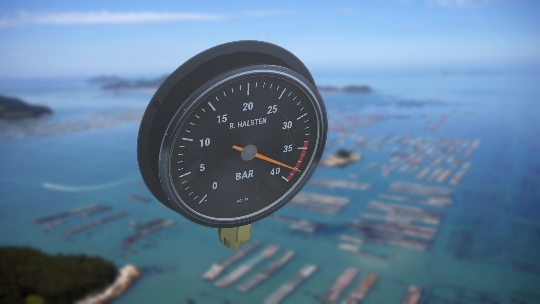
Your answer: 38bar
